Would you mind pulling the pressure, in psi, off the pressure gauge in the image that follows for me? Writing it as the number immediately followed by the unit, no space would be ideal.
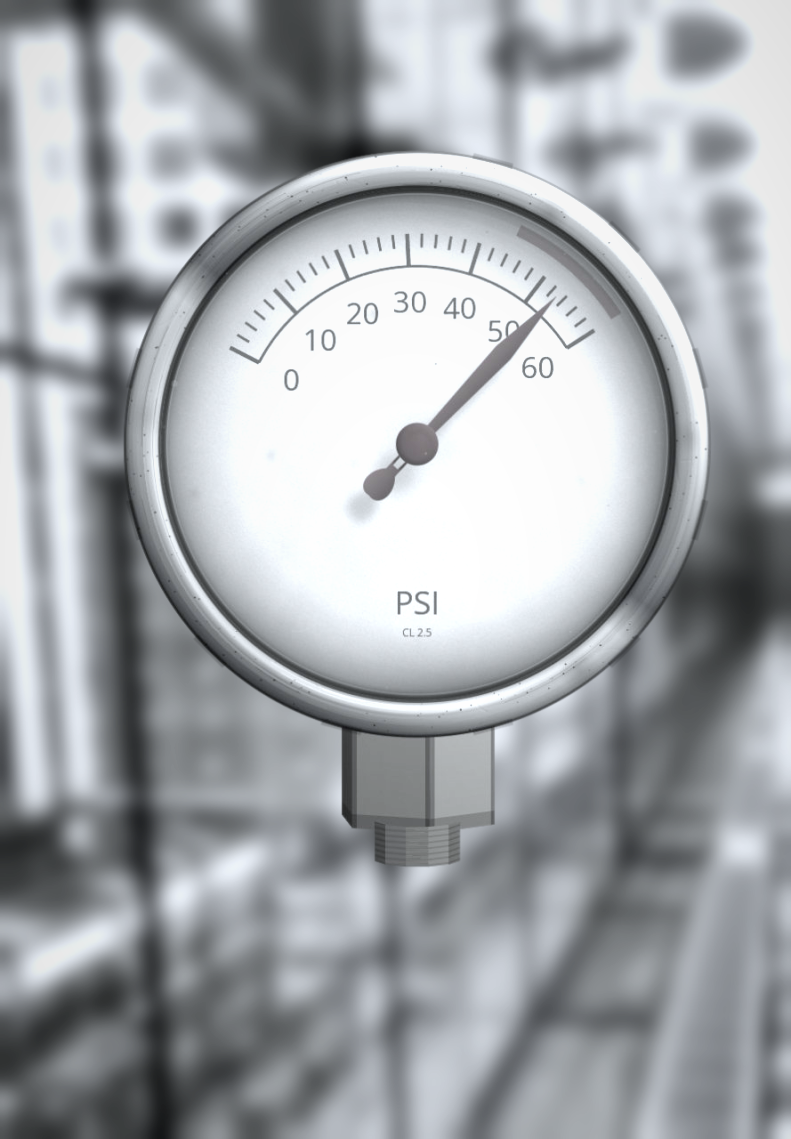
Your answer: 53psi
